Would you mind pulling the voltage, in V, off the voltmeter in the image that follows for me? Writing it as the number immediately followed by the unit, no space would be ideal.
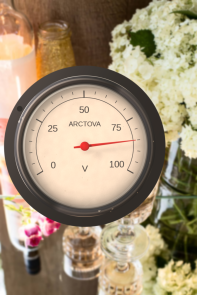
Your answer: 85V
